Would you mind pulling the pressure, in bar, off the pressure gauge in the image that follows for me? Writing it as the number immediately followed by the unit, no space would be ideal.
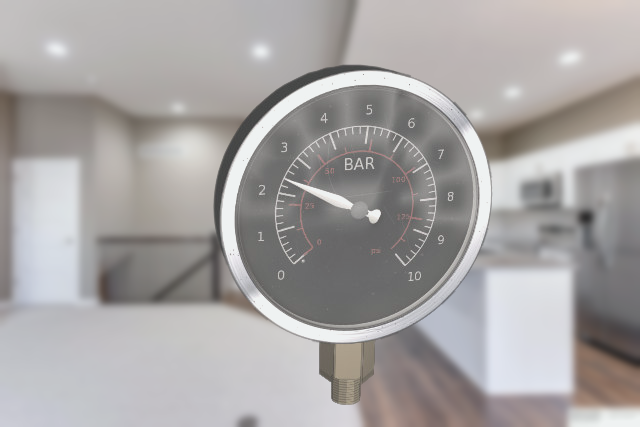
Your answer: 2.4bar
